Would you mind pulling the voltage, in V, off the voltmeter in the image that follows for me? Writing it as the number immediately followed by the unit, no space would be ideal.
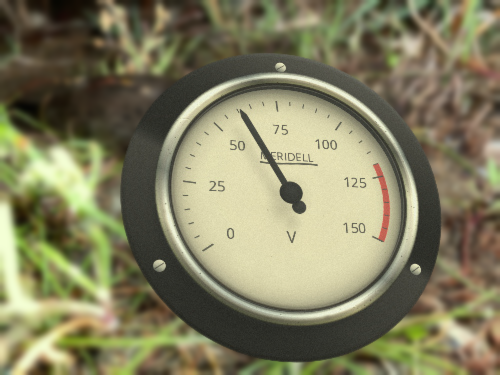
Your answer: 60V
